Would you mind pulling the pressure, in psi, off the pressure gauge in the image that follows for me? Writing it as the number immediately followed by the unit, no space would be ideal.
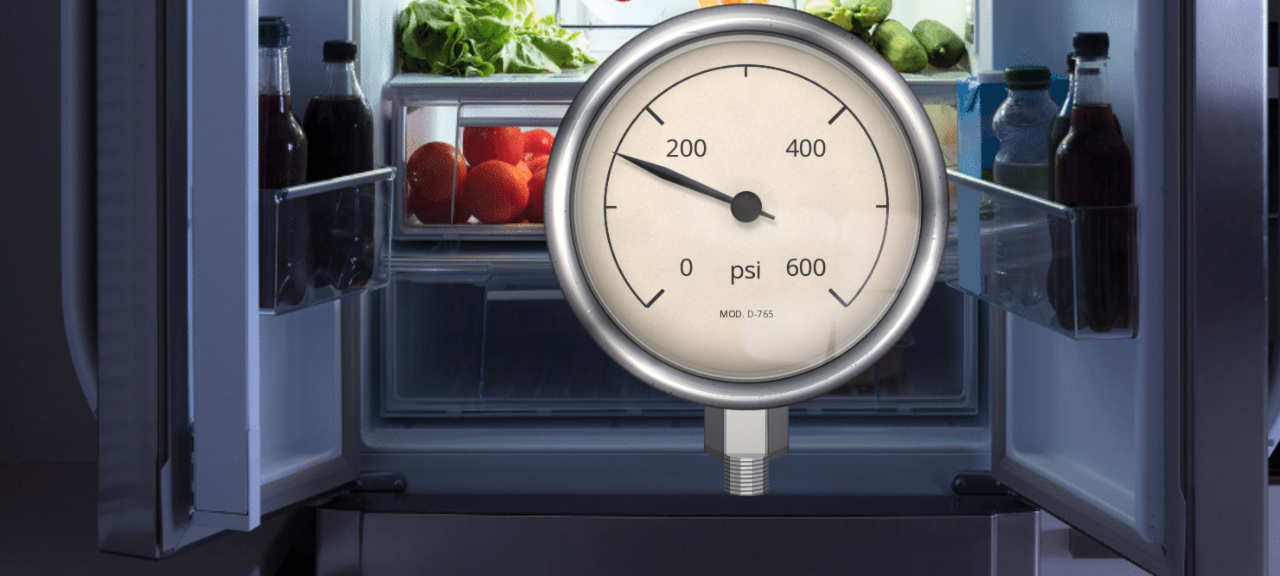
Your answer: 150psi
